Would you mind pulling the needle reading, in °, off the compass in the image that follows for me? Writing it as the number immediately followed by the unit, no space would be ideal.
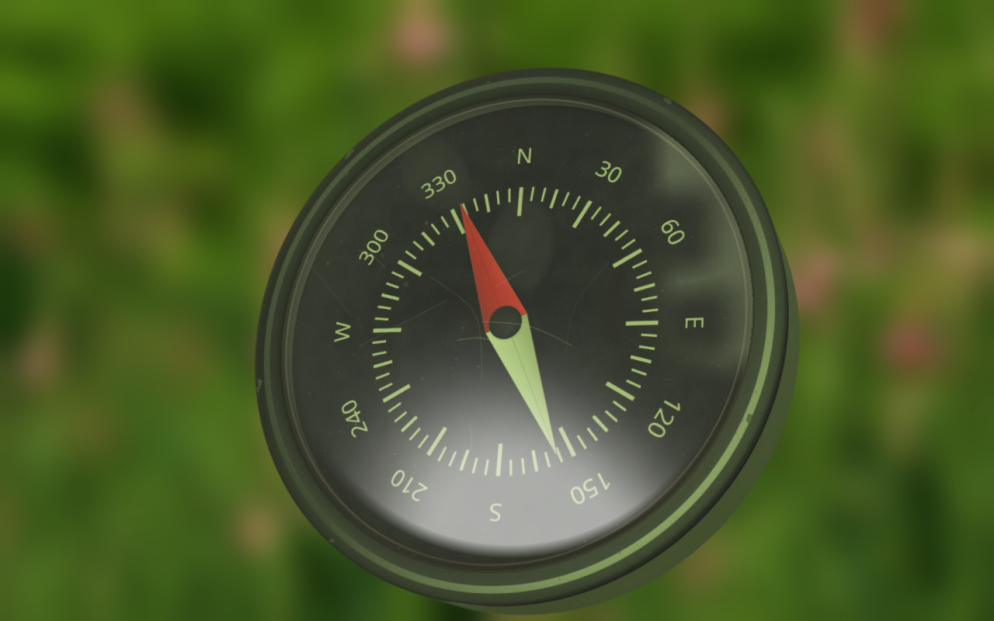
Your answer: 335°
